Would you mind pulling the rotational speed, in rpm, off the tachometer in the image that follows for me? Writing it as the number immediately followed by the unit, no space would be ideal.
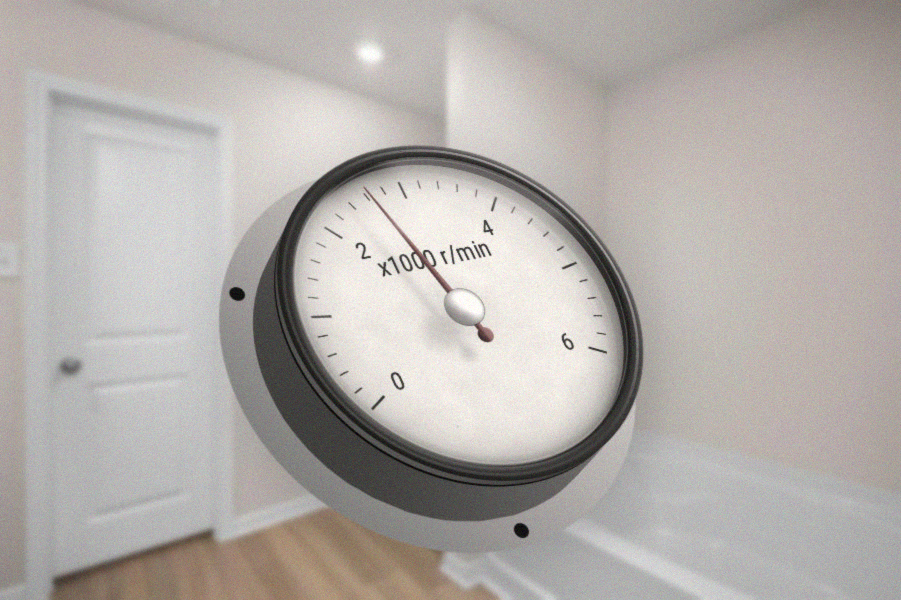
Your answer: 2600rpm
